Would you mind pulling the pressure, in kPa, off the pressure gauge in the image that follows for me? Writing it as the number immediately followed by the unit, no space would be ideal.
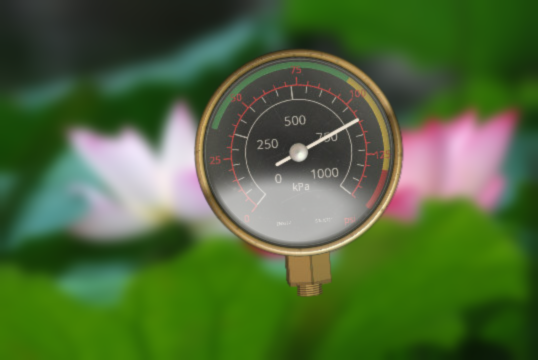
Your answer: 750kPa
